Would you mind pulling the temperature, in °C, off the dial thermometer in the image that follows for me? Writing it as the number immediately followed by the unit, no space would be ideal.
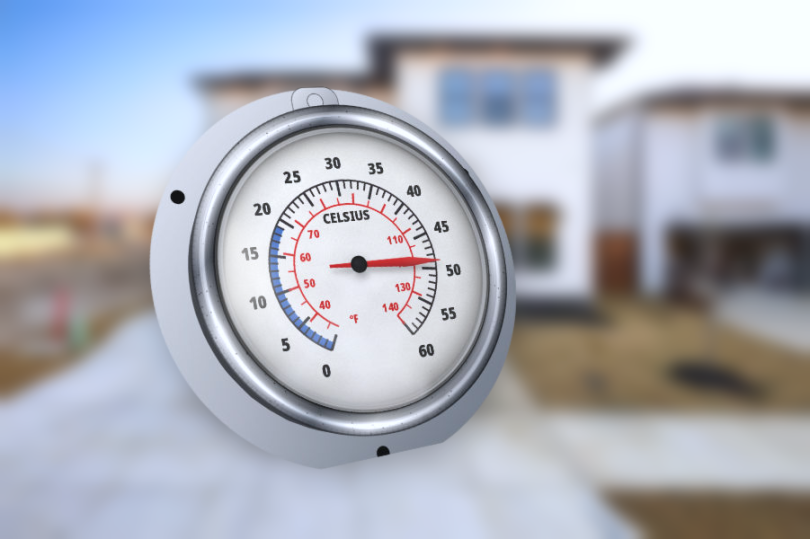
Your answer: 49°C
